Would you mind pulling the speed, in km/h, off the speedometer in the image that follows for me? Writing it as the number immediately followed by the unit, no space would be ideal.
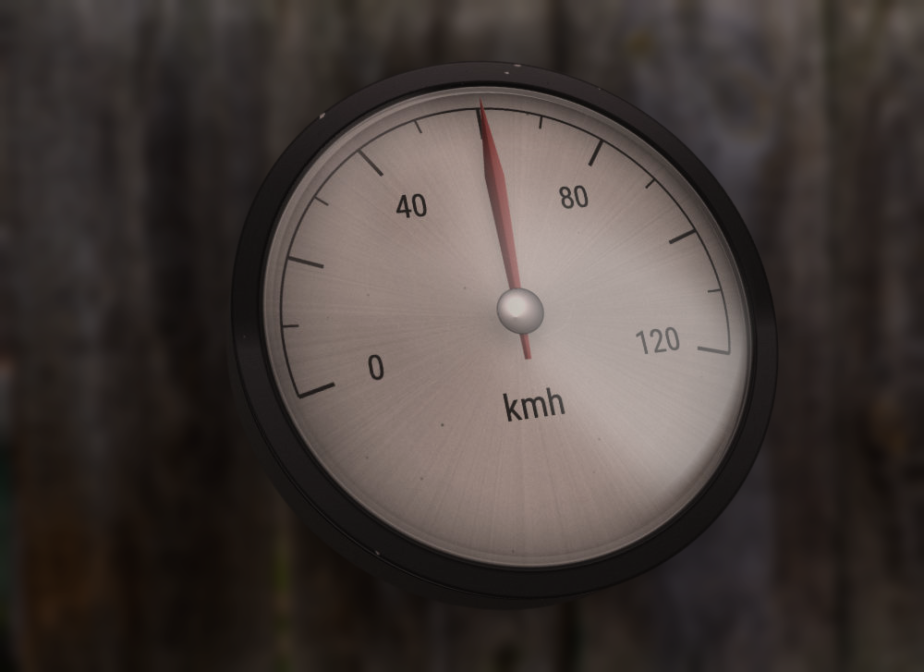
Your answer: 60km/h
